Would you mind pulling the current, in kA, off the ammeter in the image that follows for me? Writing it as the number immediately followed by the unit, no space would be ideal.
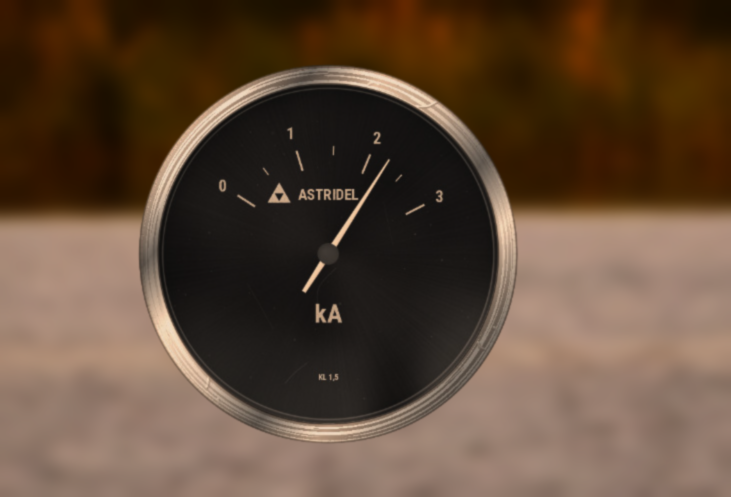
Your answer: 2.25kA
